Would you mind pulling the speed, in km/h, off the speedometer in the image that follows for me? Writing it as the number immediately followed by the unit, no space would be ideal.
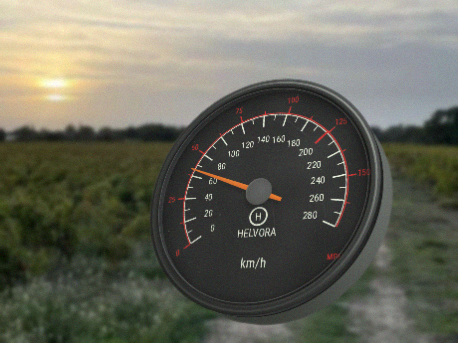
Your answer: 65km/h
